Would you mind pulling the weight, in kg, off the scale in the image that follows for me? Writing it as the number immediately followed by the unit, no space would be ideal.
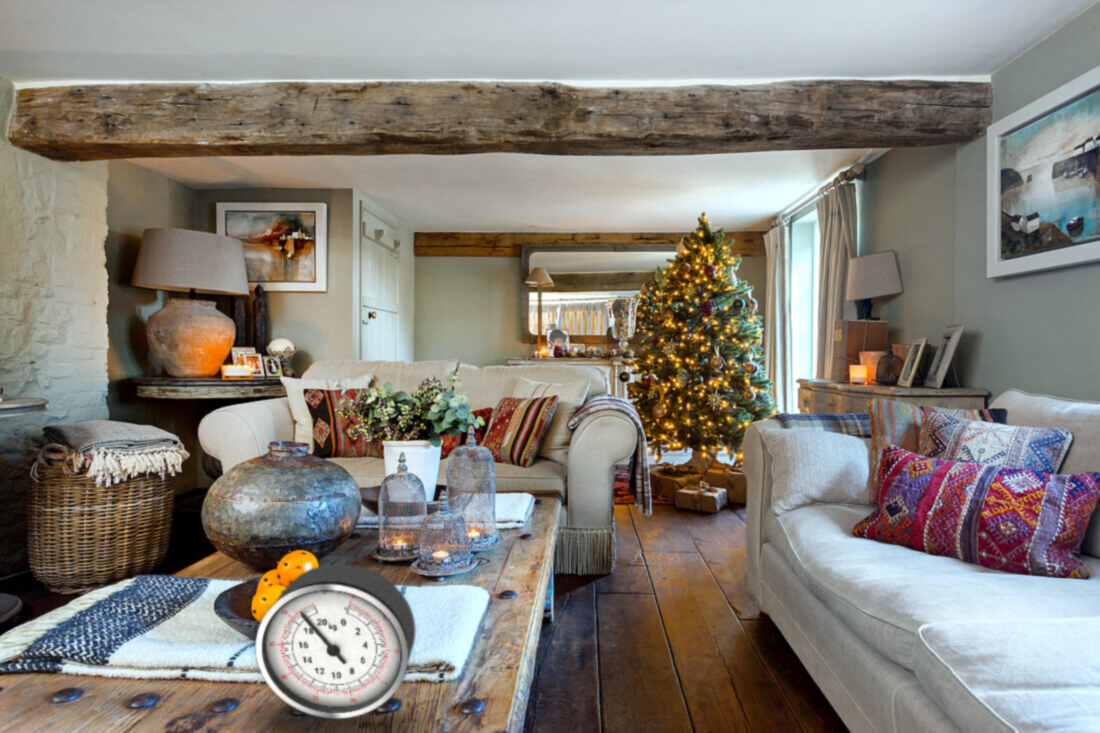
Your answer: 19kg
